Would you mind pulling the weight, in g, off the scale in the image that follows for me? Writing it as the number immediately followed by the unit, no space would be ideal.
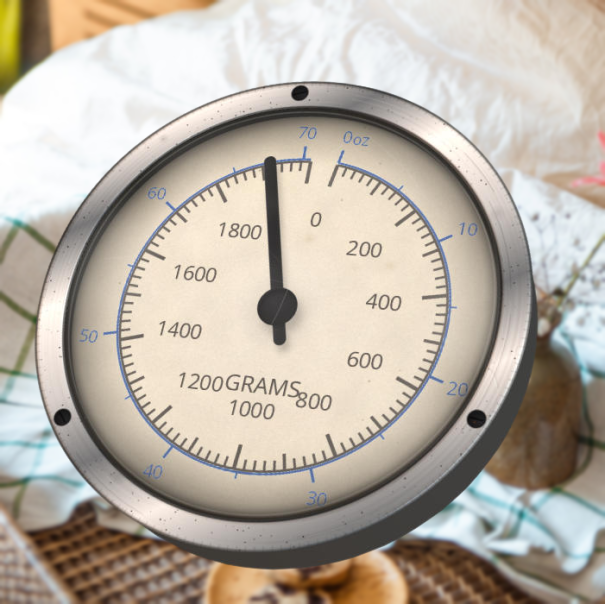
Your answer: 1920g
